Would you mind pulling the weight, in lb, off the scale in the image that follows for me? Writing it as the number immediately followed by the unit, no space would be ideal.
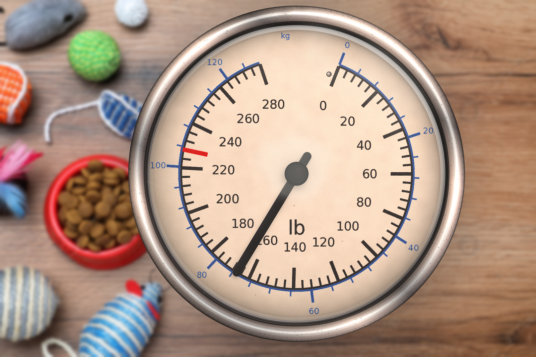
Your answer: 166lb
